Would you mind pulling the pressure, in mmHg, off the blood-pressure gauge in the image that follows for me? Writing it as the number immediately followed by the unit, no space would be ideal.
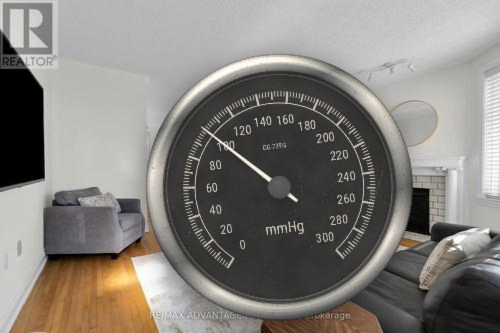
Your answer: 100mmHg
